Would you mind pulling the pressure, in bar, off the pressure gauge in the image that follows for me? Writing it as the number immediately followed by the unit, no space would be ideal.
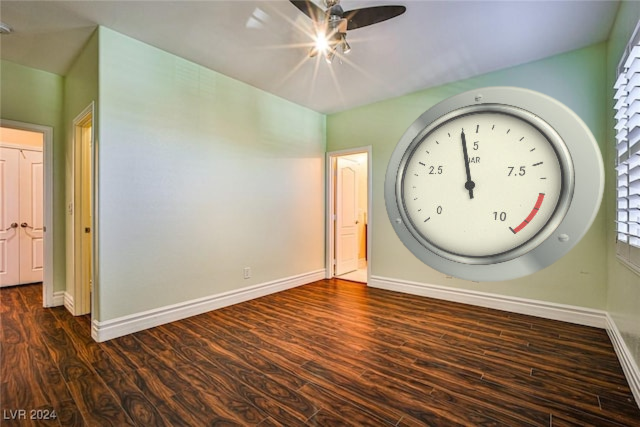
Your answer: 4.5bar
